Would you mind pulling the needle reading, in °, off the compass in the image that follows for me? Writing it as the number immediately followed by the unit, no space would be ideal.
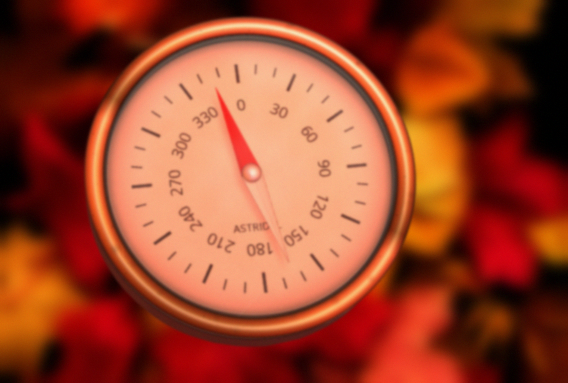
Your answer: 345°
